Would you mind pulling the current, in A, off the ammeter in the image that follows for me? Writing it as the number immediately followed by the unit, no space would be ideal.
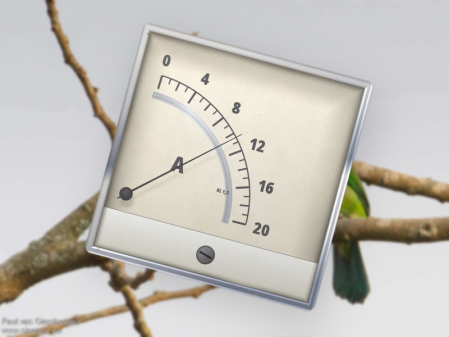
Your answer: 10.5A
